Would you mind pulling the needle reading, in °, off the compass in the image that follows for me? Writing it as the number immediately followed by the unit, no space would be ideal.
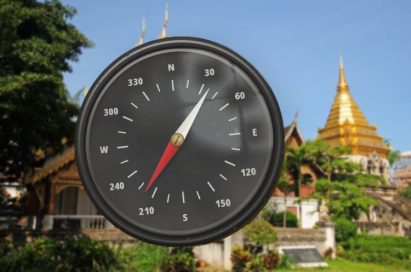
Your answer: 217.5°
